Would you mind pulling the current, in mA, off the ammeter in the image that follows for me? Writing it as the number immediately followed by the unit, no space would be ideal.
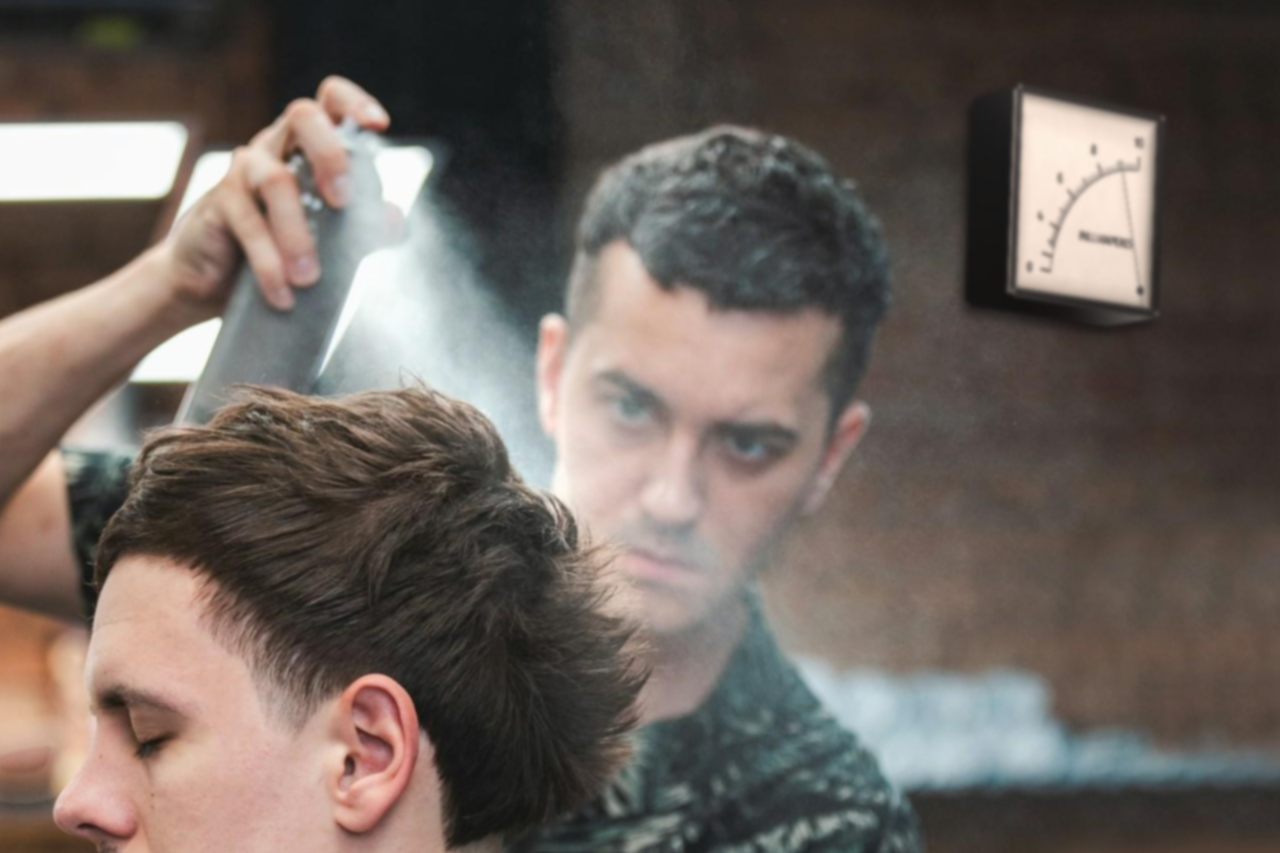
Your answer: 9mA
